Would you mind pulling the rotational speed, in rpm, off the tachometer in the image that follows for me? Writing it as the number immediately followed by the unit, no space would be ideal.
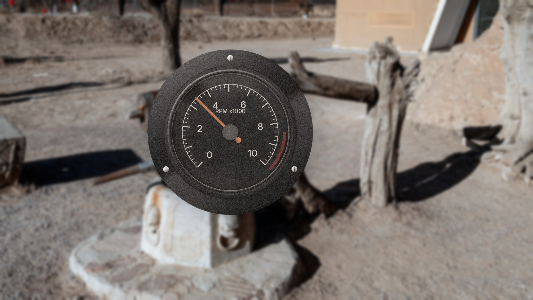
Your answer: 3400rpm
